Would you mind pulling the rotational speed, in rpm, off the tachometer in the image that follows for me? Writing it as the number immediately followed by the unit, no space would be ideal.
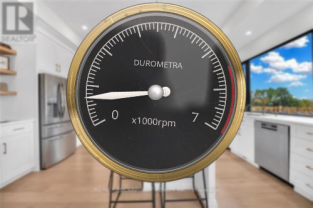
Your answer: 700rpm
